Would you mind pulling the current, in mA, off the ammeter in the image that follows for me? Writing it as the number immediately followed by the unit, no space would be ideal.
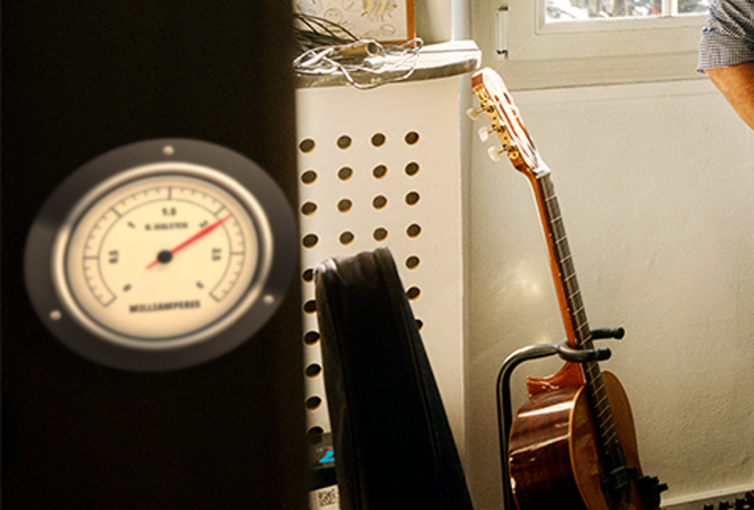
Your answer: 2.1mA
